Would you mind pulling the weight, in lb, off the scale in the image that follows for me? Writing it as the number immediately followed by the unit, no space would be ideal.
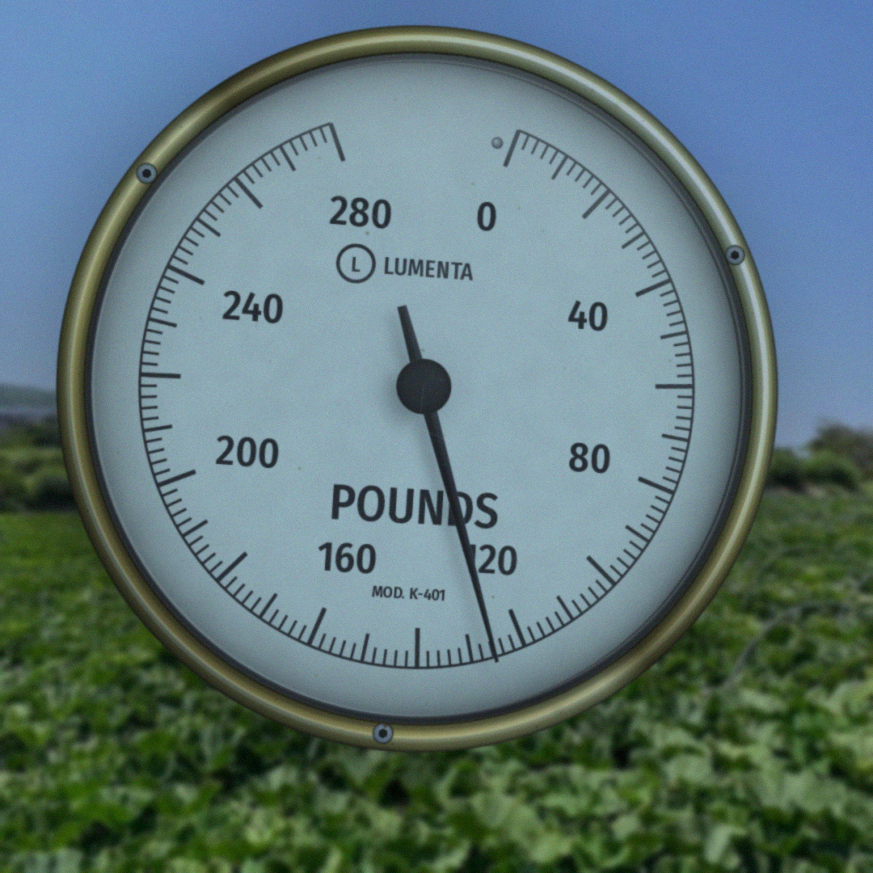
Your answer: 126lb
